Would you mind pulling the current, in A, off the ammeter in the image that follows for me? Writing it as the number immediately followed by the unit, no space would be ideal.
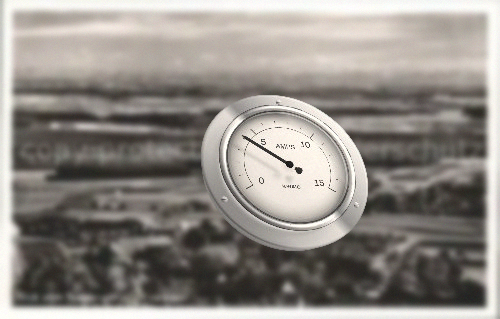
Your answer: 4A
